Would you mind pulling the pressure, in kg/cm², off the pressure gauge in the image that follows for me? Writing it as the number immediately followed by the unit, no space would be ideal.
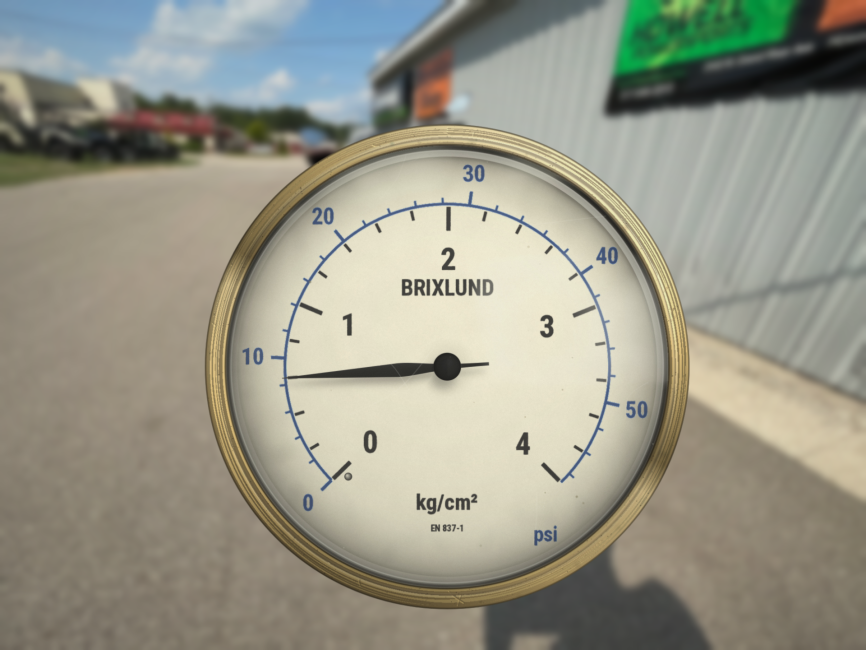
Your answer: 0.6kg/cm²
